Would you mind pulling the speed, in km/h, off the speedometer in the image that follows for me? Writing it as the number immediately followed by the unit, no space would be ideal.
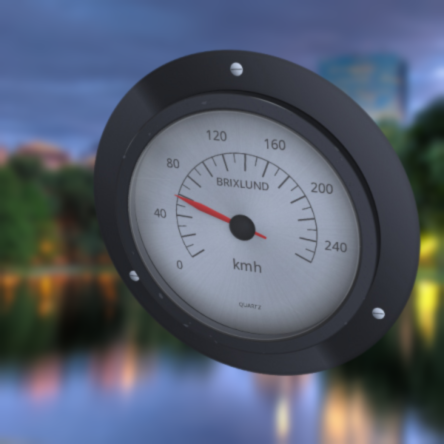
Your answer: 60km/h
